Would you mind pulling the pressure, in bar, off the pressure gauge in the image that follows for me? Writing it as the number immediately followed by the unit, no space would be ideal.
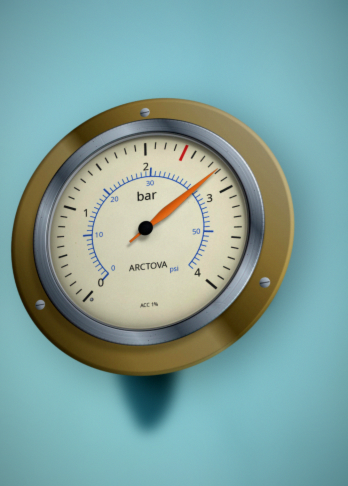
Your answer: 2.8bar
